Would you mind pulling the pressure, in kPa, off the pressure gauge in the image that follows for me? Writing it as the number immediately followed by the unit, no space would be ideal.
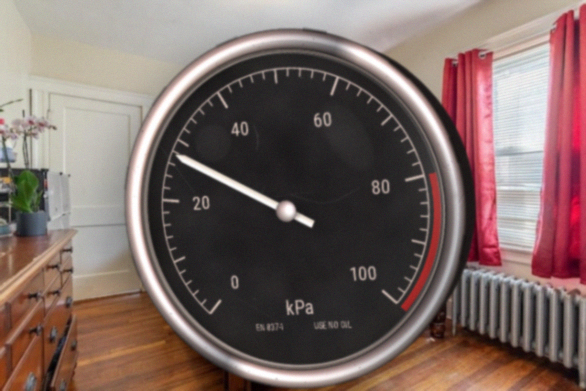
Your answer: 28kPa
